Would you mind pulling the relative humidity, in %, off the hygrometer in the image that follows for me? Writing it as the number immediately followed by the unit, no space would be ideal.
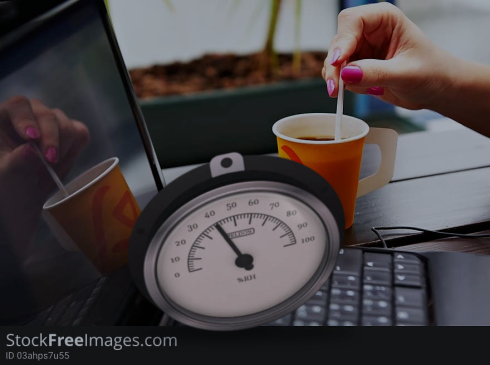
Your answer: 40%
